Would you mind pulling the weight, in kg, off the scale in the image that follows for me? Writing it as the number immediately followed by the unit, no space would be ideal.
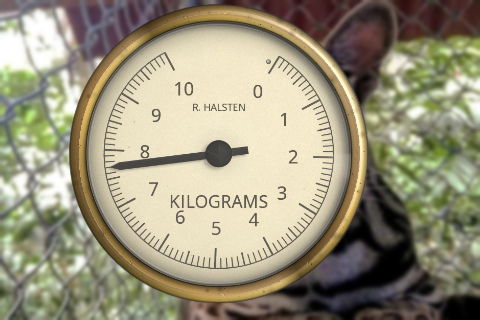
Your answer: 7.7kg
